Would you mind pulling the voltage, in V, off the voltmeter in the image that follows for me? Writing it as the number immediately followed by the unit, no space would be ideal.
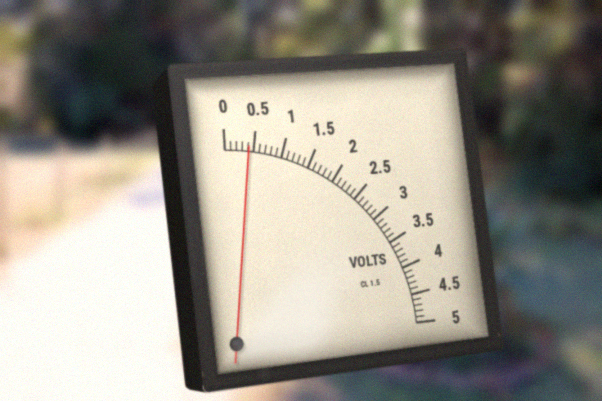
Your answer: 0.4V
